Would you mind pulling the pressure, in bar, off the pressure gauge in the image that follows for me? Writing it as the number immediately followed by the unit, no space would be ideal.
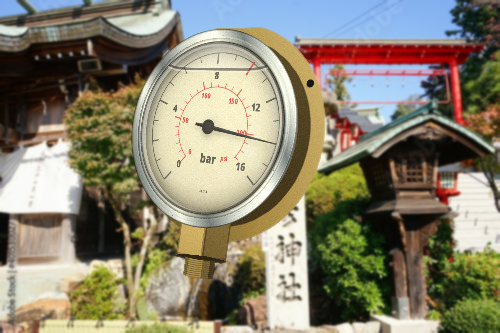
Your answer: 14bar
